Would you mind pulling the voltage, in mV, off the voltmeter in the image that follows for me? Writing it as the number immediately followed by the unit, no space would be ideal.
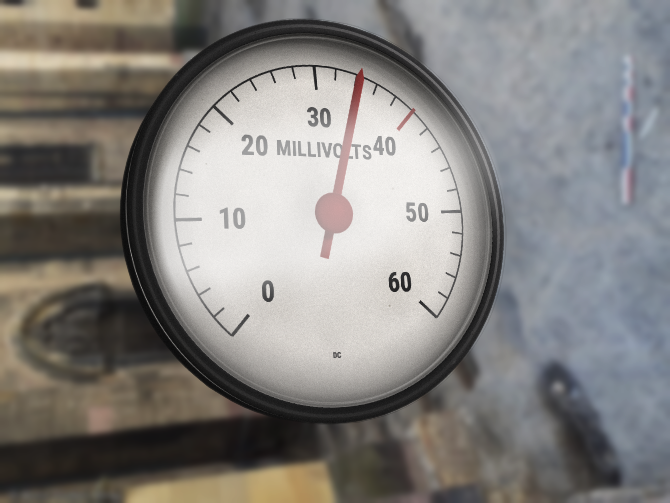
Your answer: 34mV
